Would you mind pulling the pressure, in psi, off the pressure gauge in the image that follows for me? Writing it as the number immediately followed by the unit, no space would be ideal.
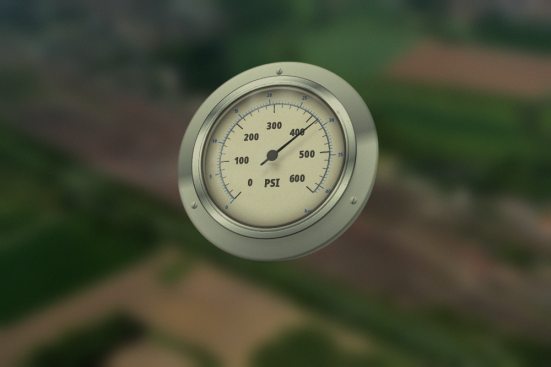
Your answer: 420psi
